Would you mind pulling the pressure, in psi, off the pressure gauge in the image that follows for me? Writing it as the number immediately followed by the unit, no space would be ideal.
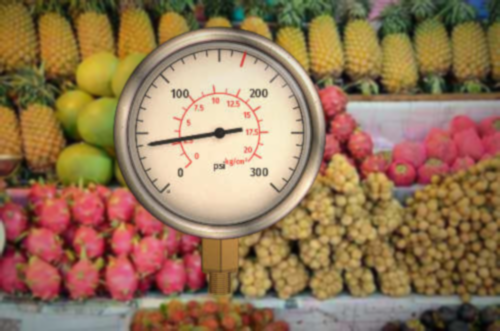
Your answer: 40psi
